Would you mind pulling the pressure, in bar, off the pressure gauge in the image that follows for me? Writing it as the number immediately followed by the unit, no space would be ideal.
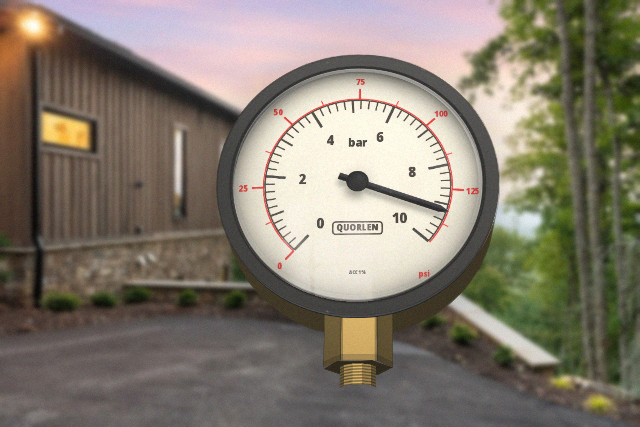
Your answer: 9.2bar
